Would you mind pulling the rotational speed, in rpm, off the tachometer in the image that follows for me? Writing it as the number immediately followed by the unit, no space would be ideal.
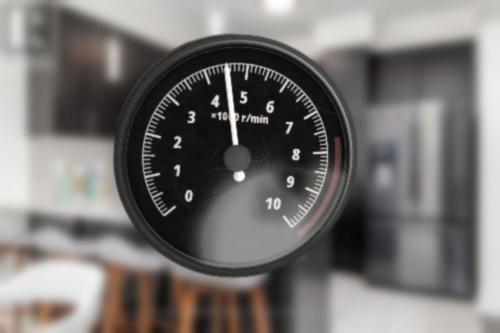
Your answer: 4500rpm
